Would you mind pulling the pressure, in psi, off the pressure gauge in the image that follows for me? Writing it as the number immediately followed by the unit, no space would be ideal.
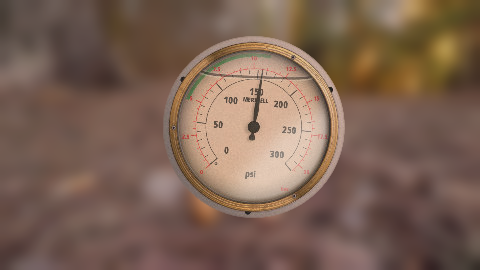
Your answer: 155psi
